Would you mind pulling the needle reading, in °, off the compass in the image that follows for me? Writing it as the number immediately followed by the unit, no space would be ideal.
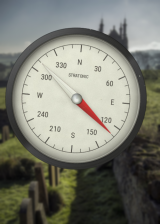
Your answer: 130°
